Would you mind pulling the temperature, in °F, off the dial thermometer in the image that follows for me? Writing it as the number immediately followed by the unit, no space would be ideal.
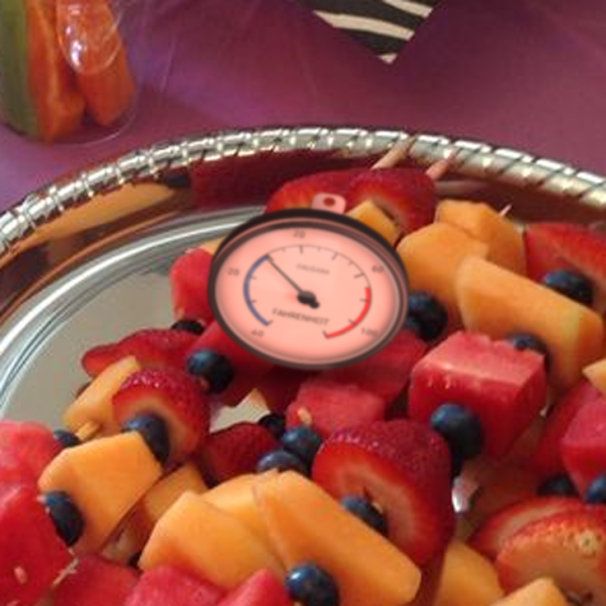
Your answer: 0°F
